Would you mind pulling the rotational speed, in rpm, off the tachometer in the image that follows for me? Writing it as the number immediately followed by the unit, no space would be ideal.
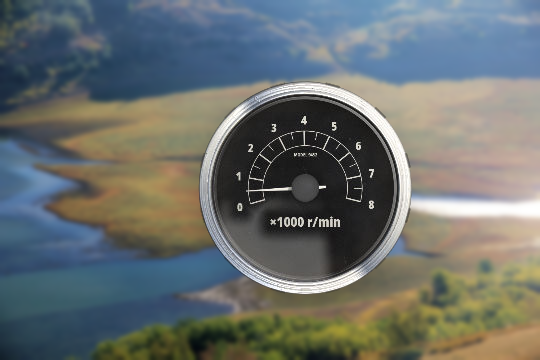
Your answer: 500rpm
